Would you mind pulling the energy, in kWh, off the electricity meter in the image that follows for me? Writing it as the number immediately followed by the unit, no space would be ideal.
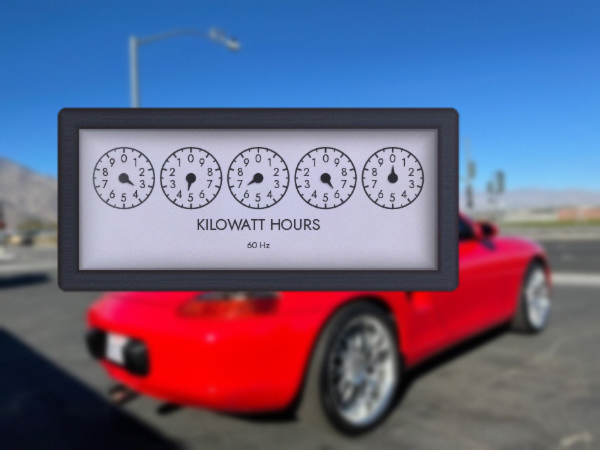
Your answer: 34660kWh
